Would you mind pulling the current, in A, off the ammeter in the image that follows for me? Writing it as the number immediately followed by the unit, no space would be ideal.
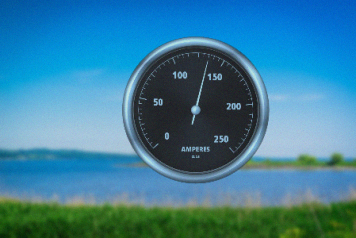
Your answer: 135A
